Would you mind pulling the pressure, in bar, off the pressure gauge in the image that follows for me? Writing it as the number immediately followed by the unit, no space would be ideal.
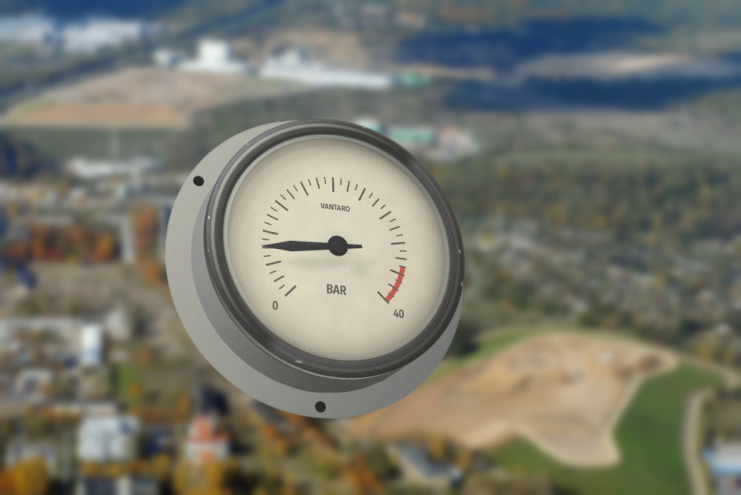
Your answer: 6bar
